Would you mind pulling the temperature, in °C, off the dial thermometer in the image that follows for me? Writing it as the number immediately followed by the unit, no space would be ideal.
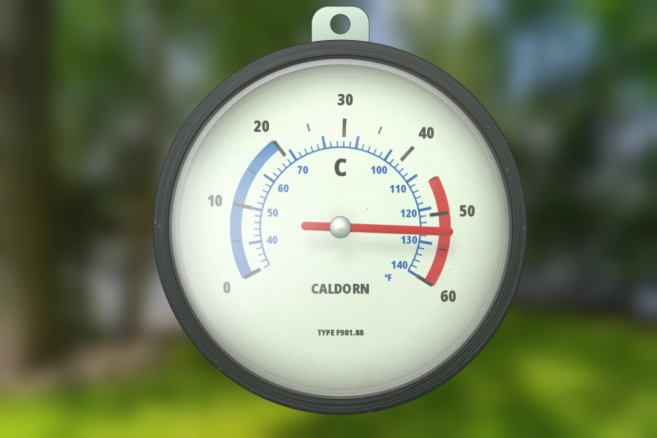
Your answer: 52.5°C
